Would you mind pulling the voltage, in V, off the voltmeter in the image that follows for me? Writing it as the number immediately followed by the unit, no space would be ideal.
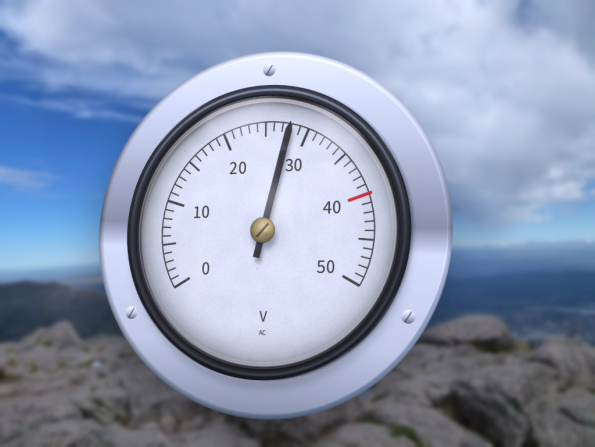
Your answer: 28V
